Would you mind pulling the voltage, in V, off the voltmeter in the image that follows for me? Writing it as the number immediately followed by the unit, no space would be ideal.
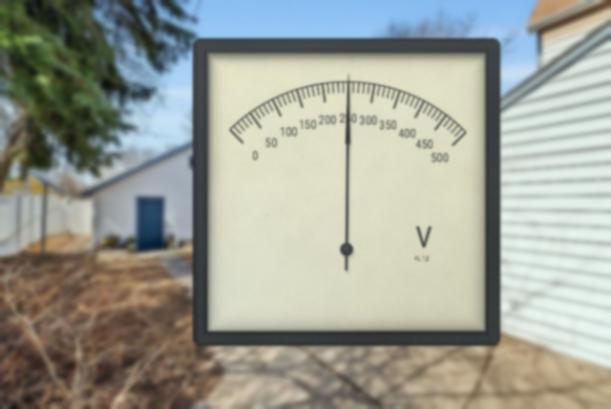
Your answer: 250V
